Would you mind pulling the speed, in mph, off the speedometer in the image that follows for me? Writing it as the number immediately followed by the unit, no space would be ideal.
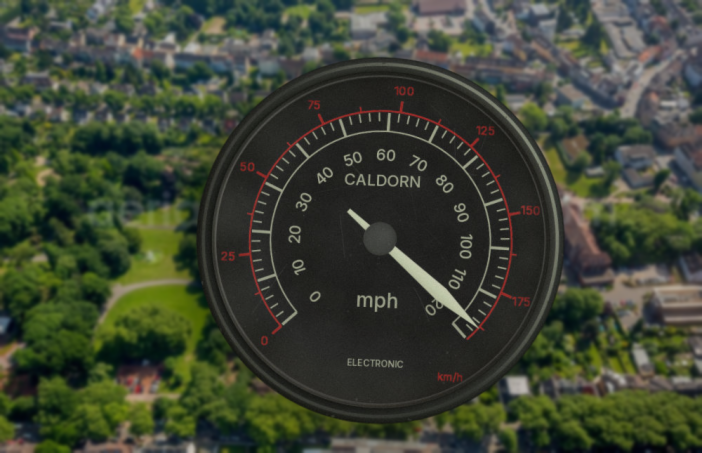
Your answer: 117mph
